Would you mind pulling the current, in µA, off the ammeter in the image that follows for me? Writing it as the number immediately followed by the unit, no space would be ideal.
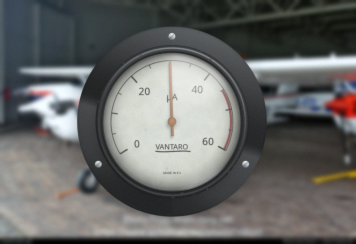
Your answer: 30µA
